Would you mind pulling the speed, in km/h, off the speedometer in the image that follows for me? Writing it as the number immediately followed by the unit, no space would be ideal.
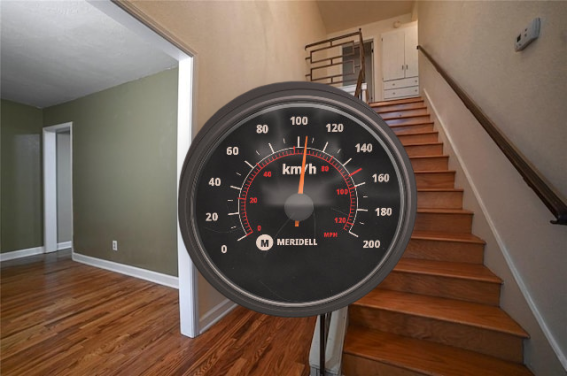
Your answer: 105km/h
